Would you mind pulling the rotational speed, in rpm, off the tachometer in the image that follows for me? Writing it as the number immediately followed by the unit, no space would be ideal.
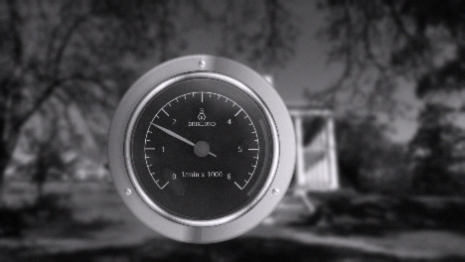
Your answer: 1600rpm
